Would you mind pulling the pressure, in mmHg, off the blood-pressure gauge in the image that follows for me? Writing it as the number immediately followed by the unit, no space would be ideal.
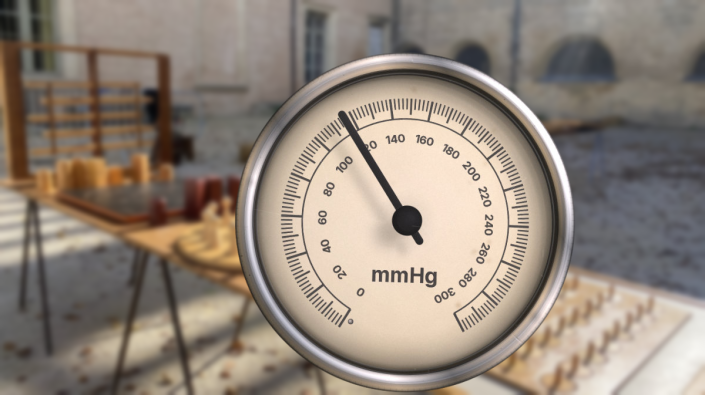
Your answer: 116mmHg
